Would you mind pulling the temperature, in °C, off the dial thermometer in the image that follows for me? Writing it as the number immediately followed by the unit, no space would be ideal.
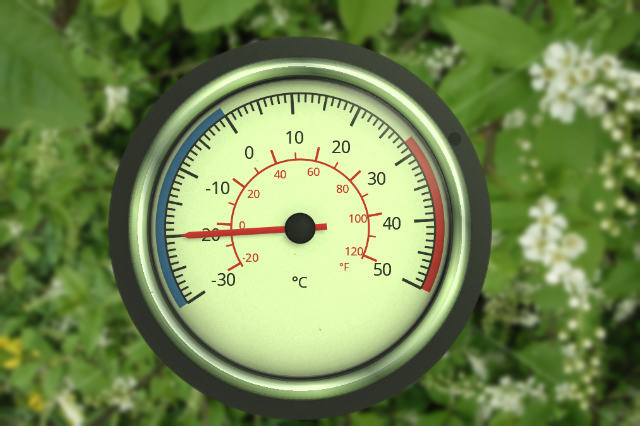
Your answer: -20°C
